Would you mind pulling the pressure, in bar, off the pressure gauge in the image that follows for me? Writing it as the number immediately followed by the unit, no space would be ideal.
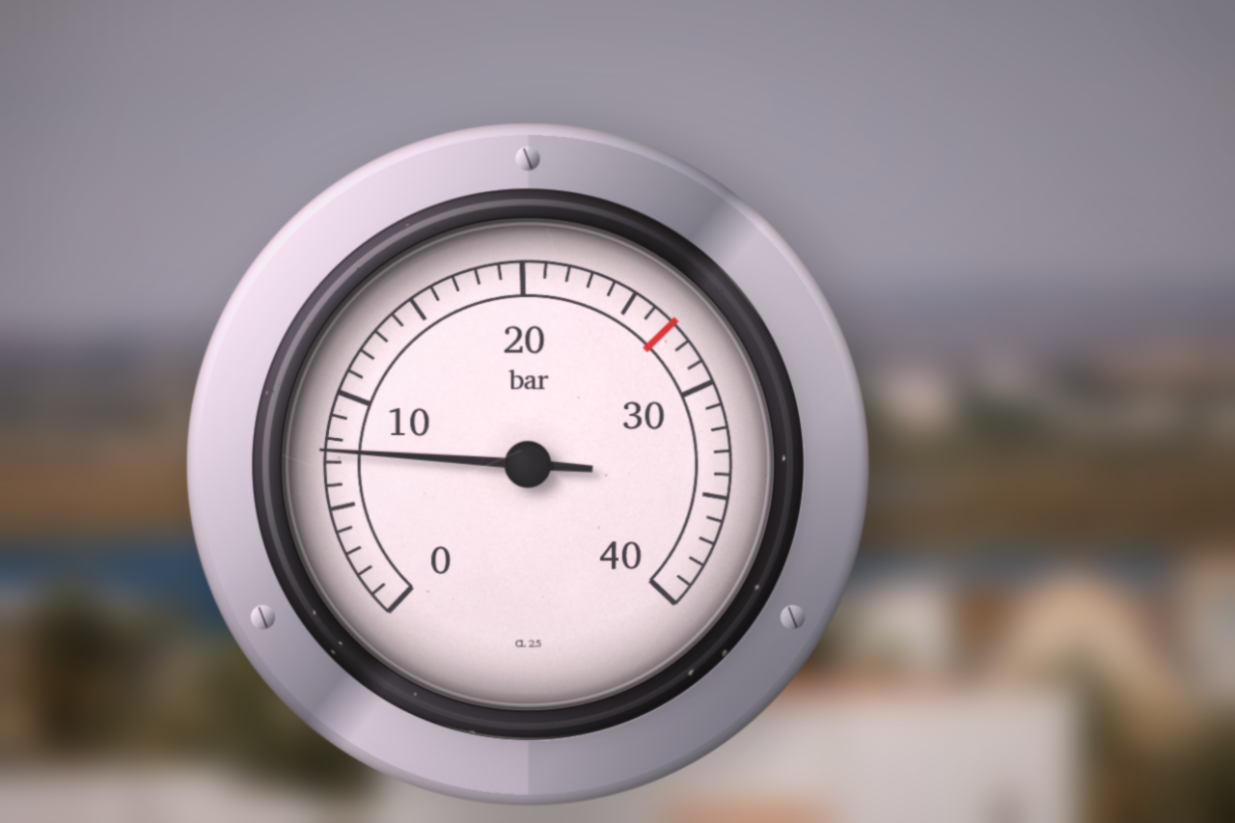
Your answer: 7.5bar
